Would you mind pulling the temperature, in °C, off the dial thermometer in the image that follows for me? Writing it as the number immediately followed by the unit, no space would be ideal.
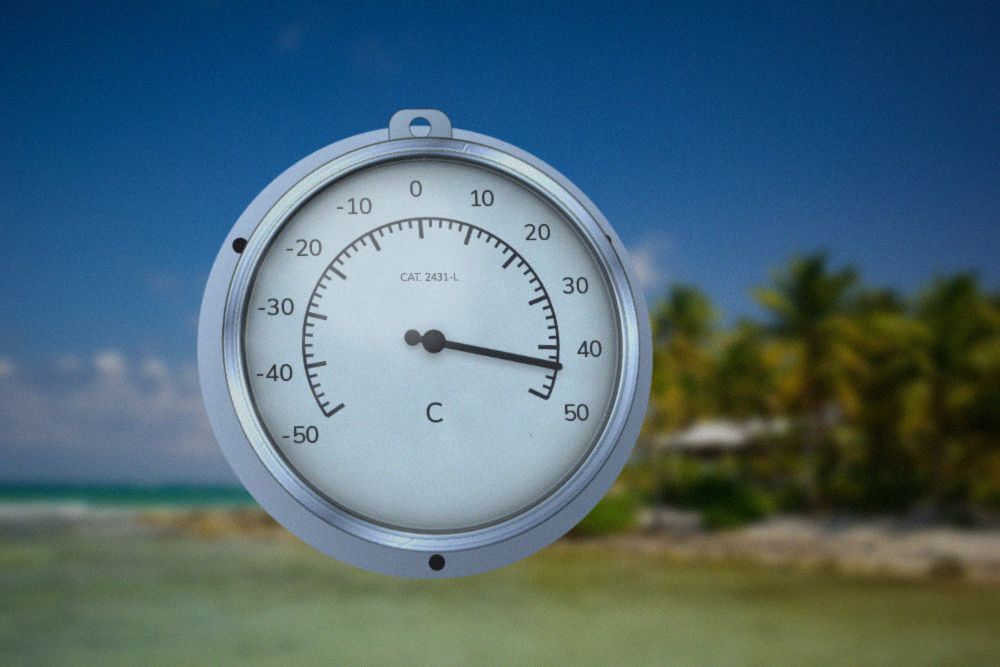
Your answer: 44°C
